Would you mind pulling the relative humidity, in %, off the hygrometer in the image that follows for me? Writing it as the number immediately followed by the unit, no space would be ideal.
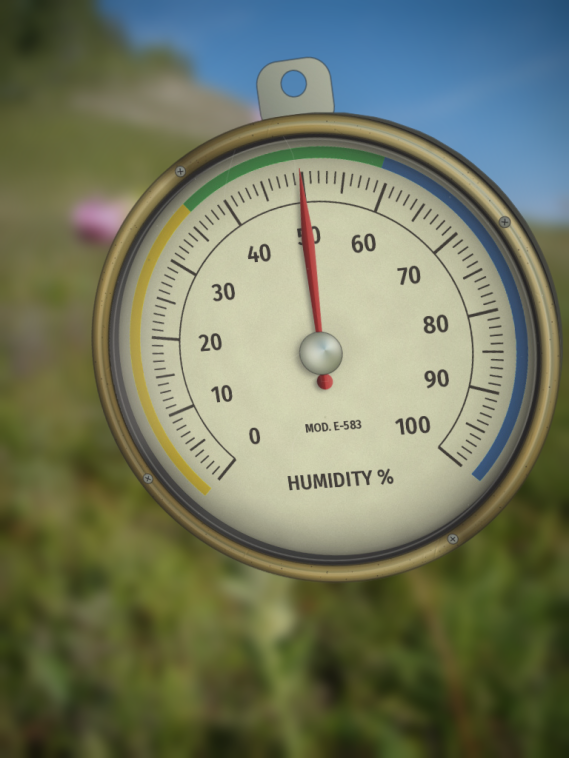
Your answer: 50%
